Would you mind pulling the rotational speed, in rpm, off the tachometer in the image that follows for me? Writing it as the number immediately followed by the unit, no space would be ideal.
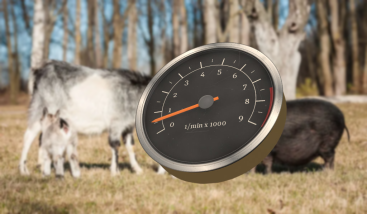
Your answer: 500rpm
